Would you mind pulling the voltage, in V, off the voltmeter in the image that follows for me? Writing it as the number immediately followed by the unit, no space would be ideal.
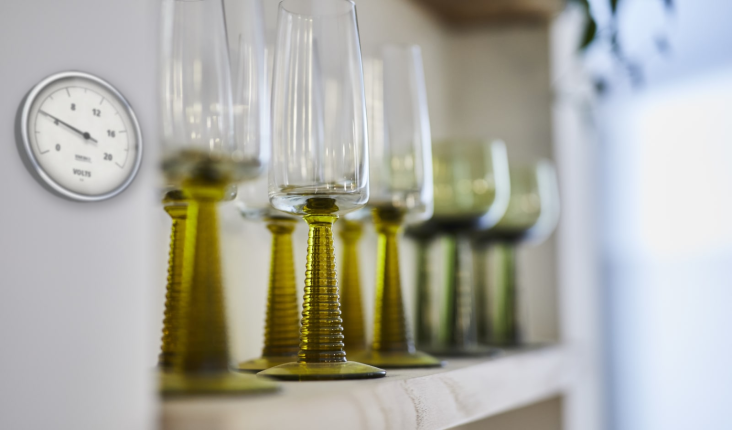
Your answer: 4V
